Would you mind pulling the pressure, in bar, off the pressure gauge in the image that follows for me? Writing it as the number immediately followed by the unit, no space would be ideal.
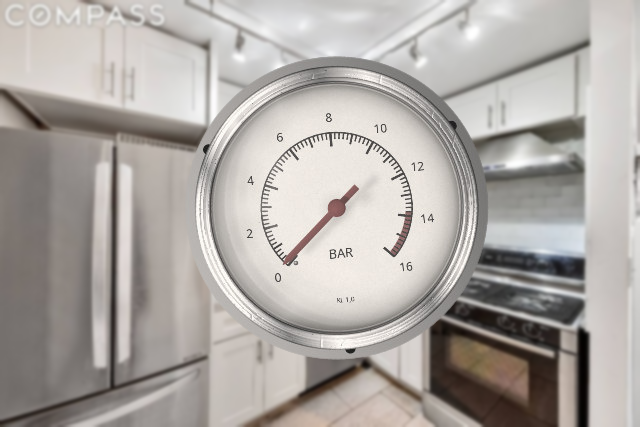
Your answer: 0.2bar
